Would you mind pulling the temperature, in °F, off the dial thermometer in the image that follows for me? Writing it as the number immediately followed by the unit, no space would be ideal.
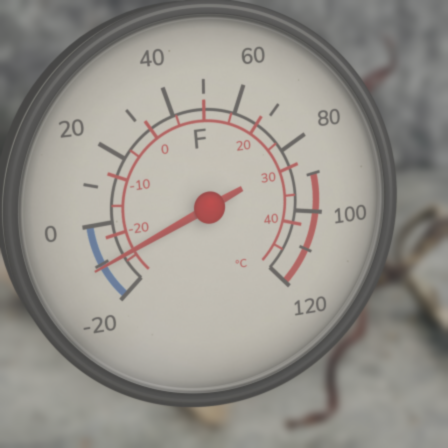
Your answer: -10°F
